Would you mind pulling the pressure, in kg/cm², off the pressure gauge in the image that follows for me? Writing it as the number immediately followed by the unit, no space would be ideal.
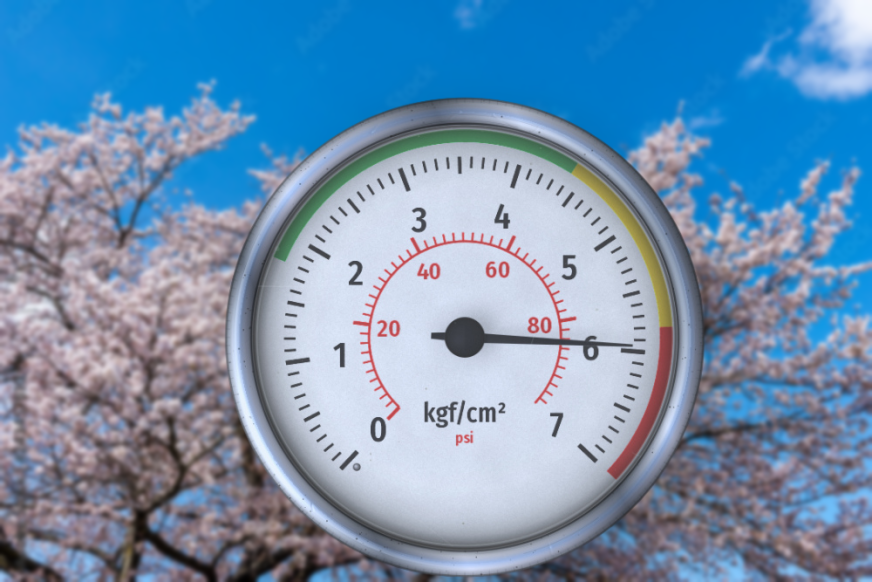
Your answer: 5.95kg/cm²
